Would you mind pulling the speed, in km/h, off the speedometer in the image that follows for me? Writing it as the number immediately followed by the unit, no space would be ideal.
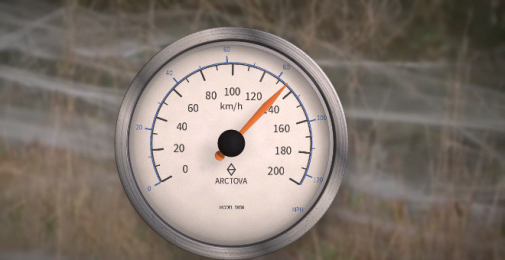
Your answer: 135km/h
